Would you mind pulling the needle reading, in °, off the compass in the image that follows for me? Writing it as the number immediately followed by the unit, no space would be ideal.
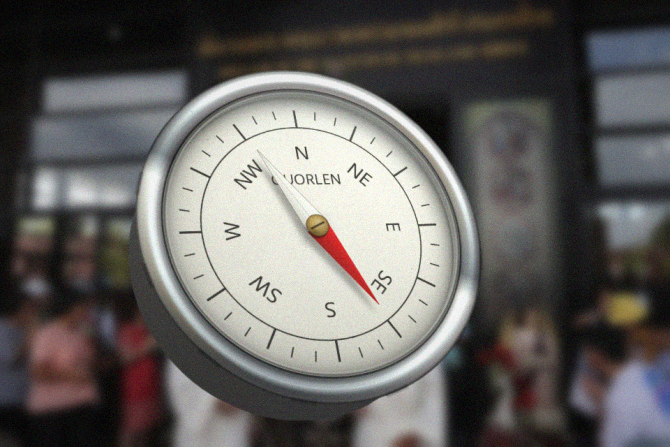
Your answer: 150°
